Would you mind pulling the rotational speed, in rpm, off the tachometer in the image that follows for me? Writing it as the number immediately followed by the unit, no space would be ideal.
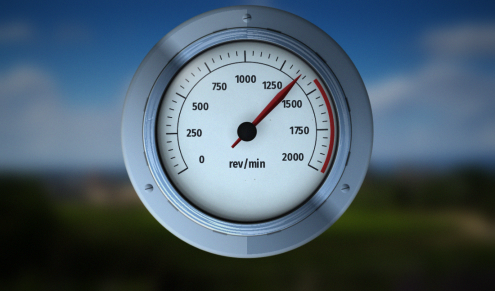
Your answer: 1375rpm
